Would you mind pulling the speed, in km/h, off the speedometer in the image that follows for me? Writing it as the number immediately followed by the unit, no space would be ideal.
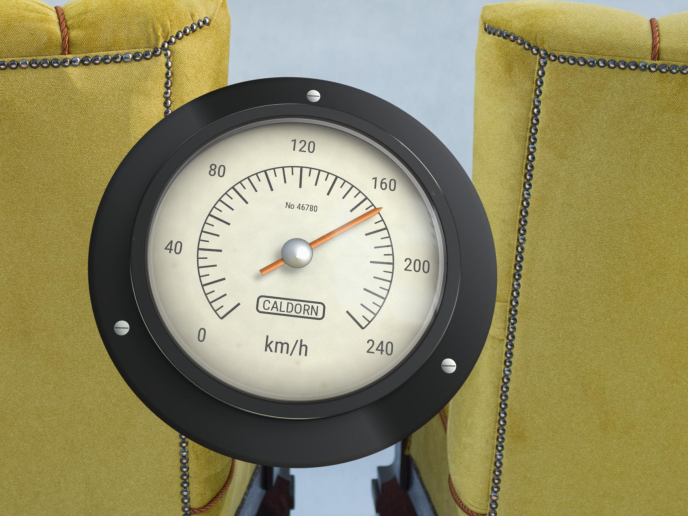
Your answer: 170km/h
